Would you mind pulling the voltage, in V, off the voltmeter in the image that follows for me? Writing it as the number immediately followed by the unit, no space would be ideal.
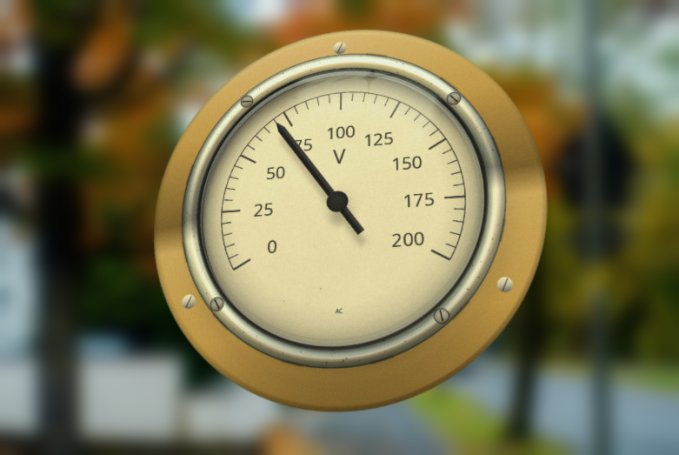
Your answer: 70V
